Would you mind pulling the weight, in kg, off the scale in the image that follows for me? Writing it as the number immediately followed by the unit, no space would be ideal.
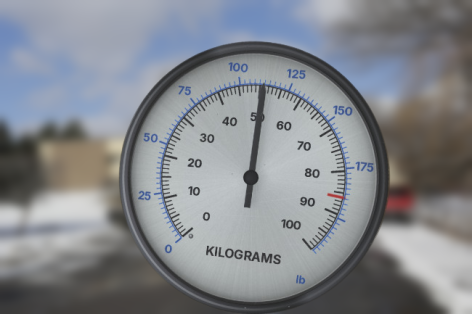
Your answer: 51kg
